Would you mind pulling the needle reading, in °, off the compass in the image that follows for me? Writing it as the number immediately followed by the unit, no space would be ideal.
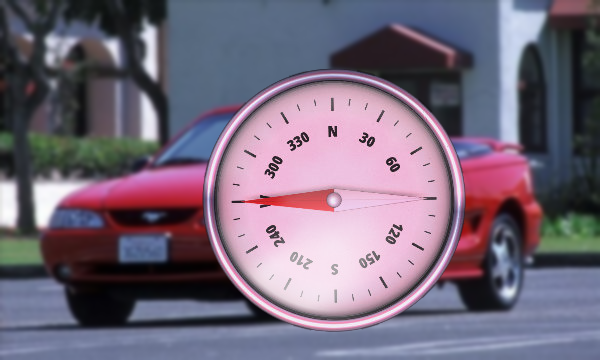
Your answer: 270°
